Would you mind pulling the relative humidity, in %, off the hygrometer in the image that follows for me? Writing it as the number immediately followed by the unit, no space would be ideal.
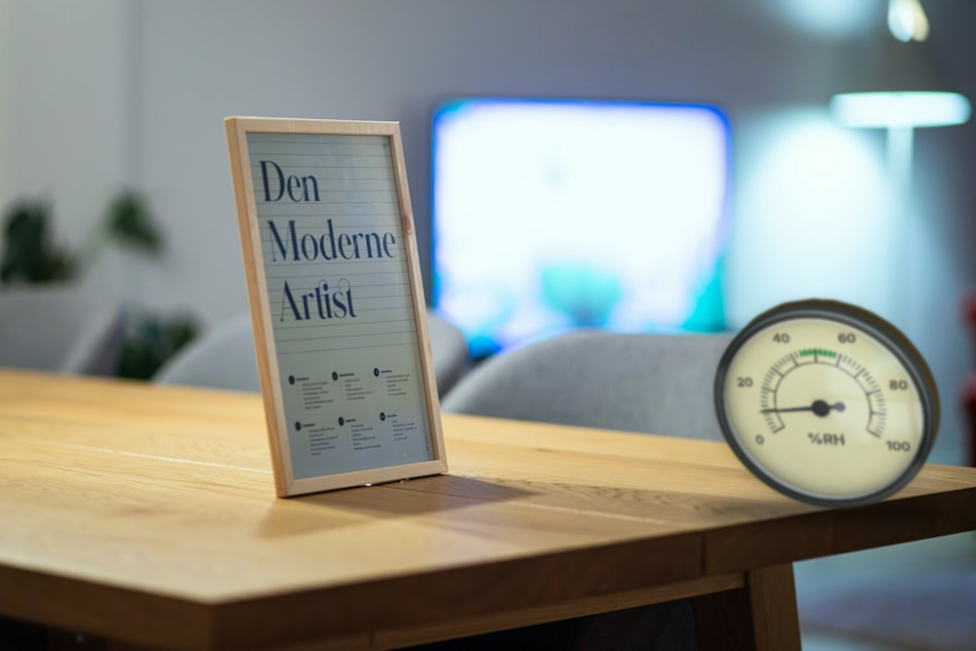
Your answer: 10%
